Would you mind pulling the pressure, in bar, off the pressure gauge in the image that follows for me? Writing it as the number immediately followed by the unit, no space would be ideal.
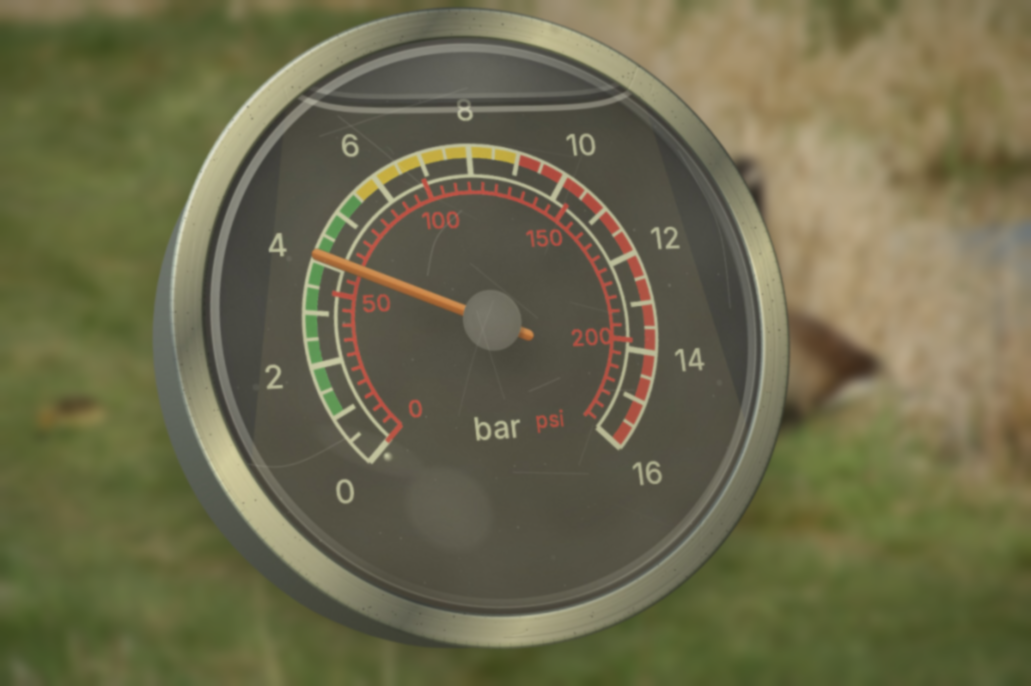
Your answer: 4bar
